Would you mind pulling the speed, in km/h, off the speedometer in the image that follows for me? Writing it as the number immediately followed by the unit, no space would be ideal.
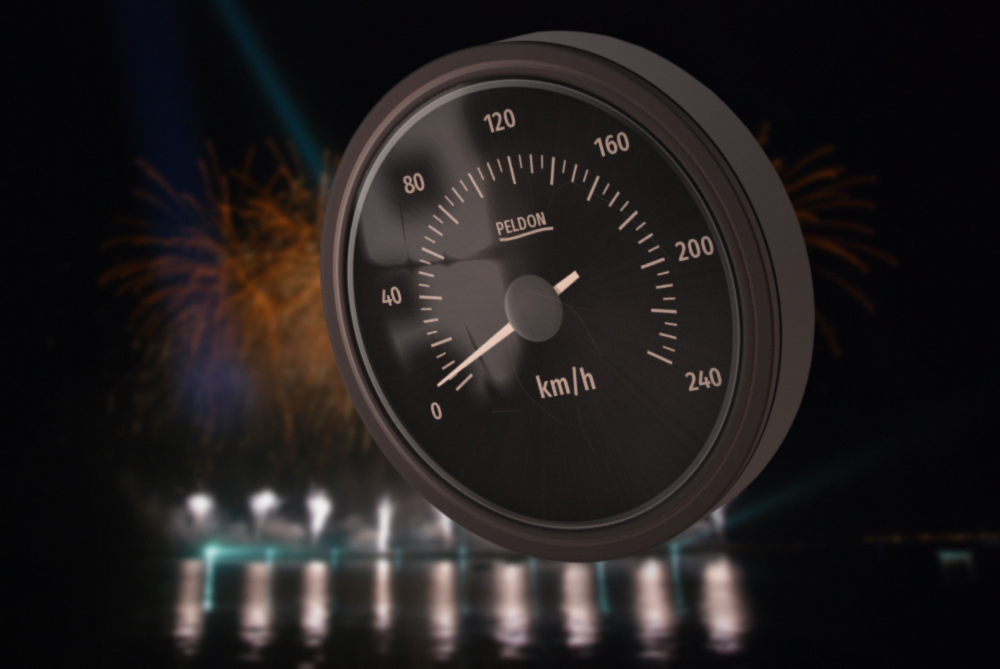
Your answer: 5km/h
